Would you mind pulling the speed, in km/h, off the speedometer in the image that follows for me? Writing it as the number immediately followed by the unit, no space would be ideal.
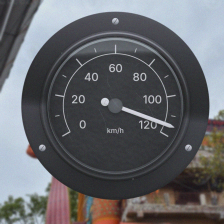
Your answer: 115km/h
